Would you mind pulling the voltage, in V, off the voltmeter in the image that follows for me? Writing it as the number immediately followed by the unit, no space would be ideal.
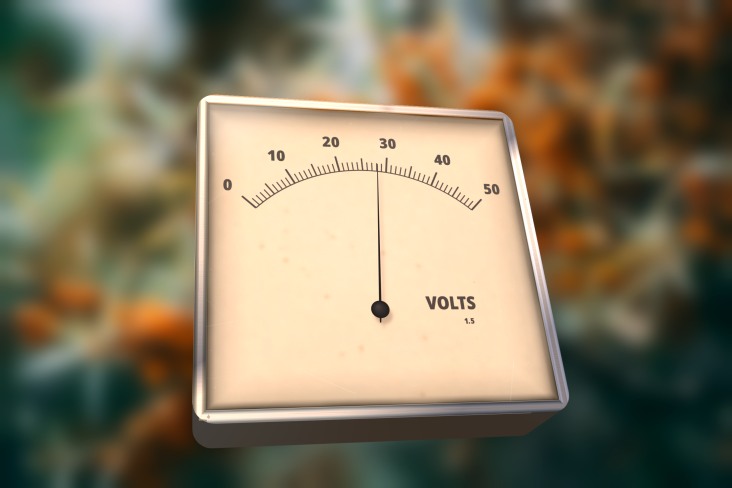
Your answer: 28V
